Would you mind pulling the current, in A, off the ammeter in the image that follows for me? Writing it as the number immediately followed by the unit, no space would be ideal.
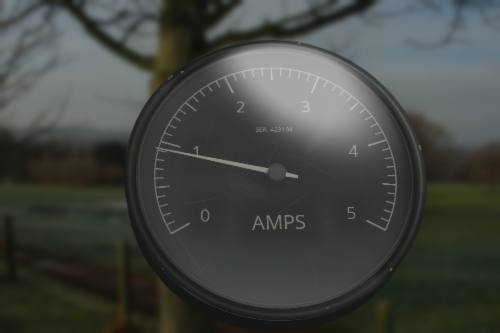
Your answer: 0.9A
